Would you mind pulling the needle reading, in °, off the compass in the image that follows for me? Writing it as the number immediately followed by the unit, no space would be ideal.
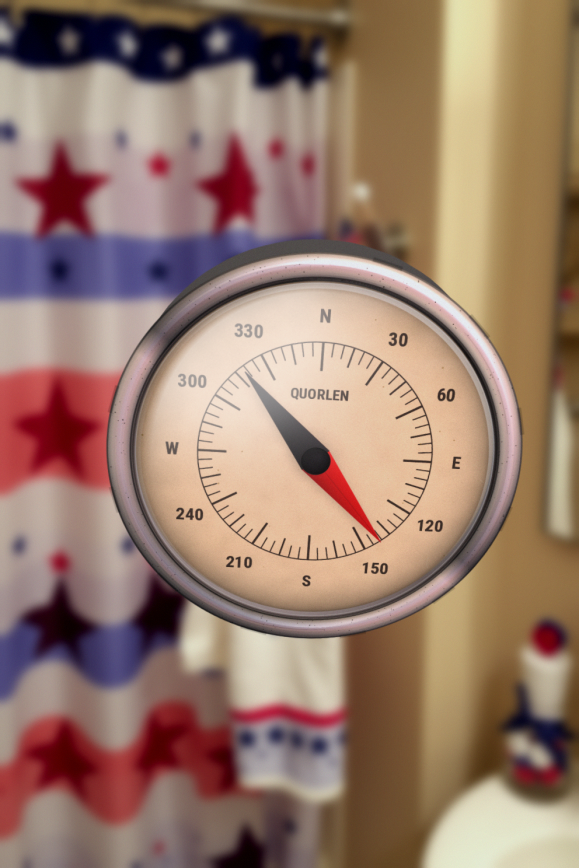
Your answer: 140°
